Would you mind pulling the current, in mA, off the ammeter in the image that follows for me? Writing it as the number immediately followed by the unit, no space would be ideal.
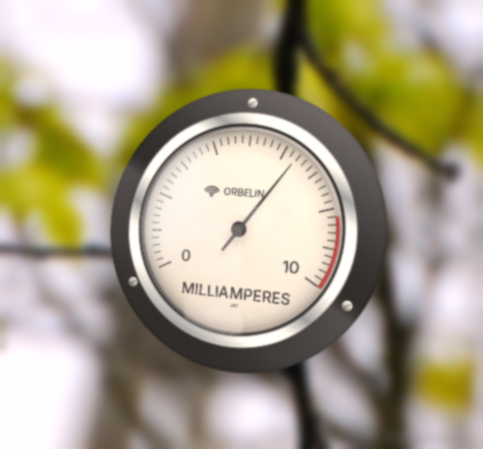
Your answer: 6.4mA
